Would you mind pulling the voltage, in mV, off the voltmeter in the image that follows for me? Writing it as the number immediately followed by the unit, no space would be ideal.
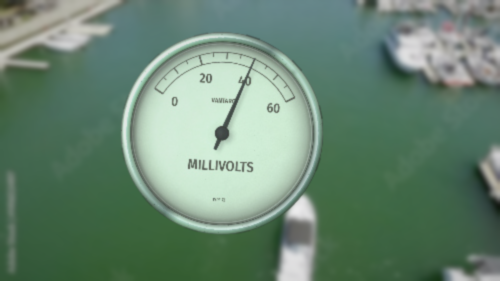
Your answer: 40mV
